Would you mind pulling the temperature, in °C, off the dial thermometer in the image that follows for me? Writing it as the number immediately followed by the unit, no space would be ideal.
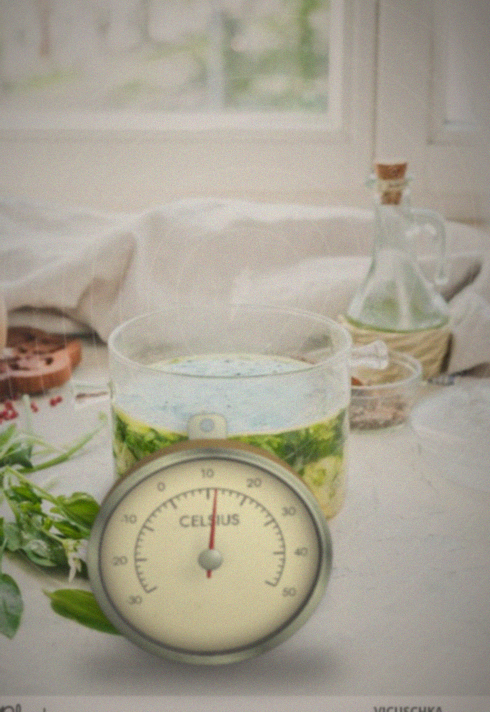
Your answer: 12°C
